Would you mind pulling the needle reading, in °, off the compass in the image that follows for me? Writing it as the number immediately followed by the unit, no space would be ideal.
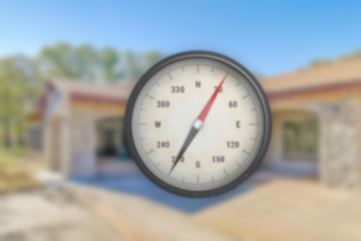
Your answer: 30°
